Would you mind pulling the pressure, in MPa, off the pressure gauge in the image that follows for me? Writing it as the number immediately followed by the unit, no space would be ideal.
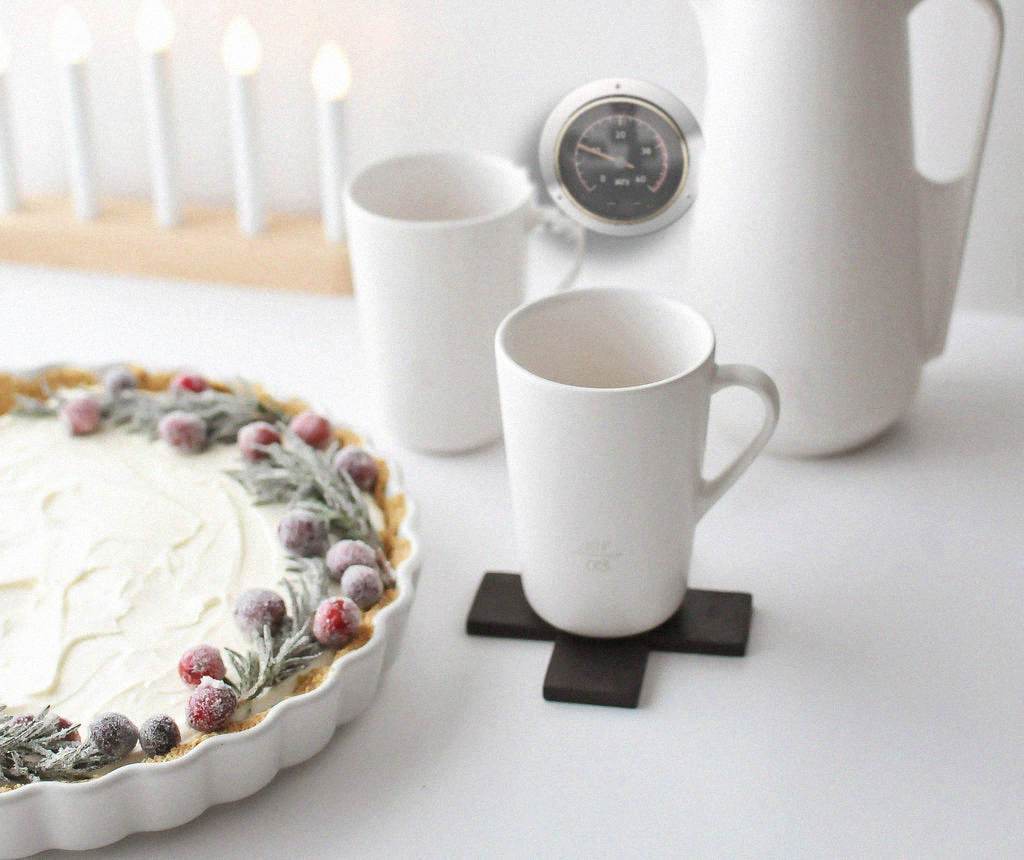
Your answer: 10MPa
